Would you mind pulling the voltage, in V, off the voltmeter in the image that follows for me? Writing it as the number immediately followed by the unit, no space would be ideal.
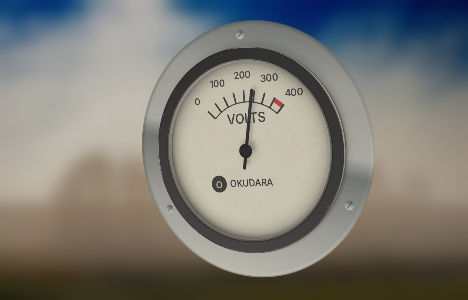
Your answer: 250V
